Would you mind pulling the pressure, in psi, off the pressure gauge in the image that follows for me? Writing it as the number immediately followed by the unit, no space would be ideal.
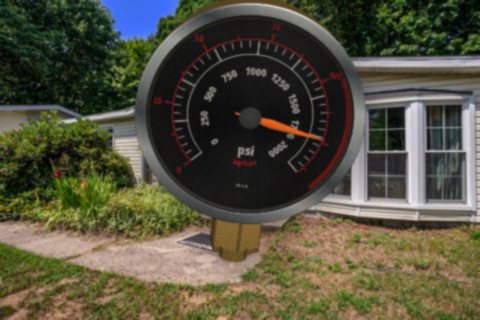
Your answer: 1750psi
